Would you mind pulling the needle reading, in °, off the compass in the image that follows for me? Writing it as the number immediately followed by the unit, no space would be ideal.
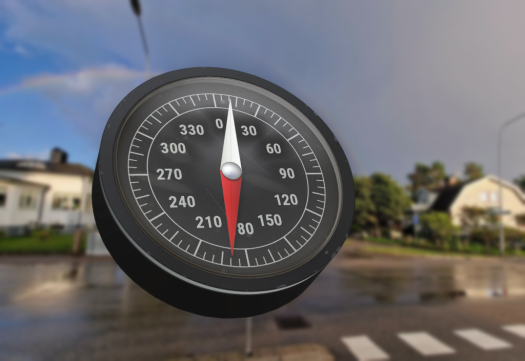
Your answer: 190°
